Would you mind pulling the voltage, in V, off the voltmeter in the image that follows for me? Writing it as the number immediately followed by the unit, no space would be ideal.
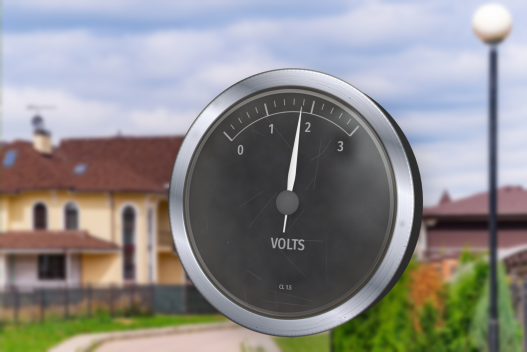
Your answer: 1.8V
